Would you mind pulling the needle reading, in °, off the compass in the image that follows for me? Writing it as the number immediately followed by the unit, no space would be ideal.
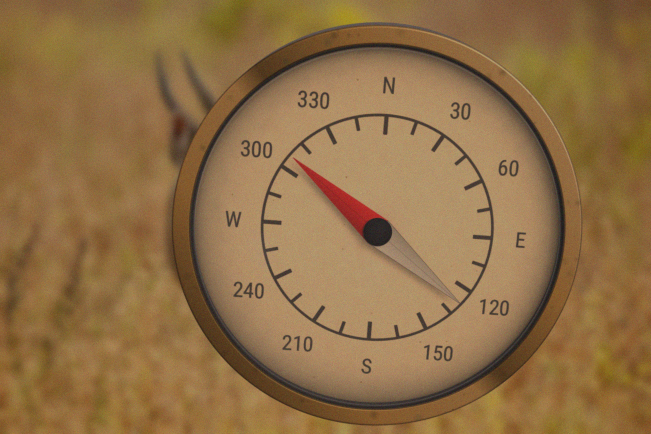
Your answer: 307.5°
